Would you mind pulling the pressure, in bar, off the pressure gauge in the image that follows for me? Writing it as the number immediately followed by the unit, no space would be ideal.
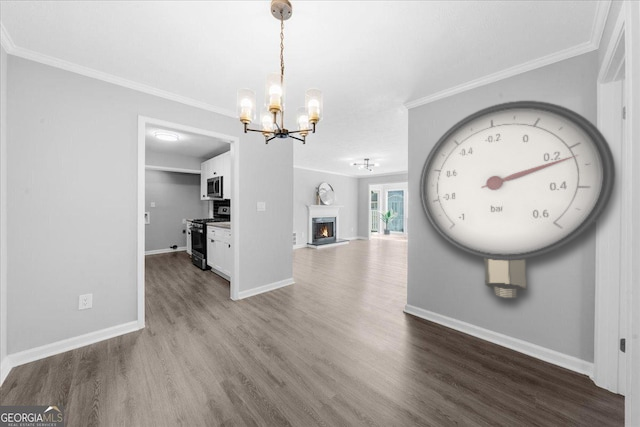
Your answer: 0.25bar
